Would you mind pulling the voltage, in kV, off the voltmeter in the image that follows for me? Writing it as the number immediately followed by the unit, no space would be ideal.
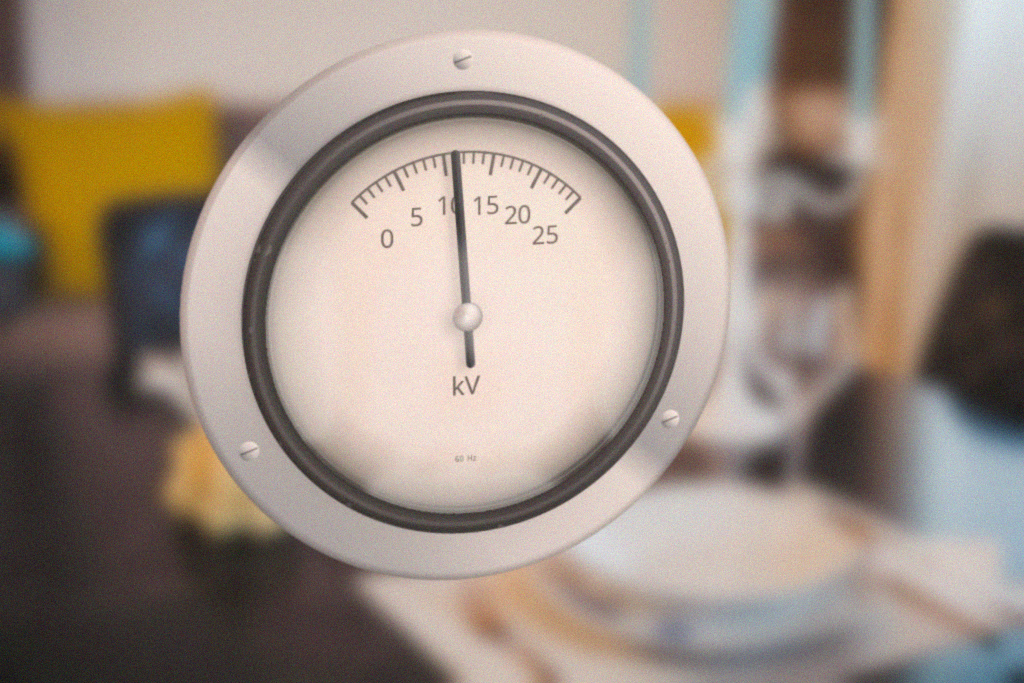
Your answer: 11kV
